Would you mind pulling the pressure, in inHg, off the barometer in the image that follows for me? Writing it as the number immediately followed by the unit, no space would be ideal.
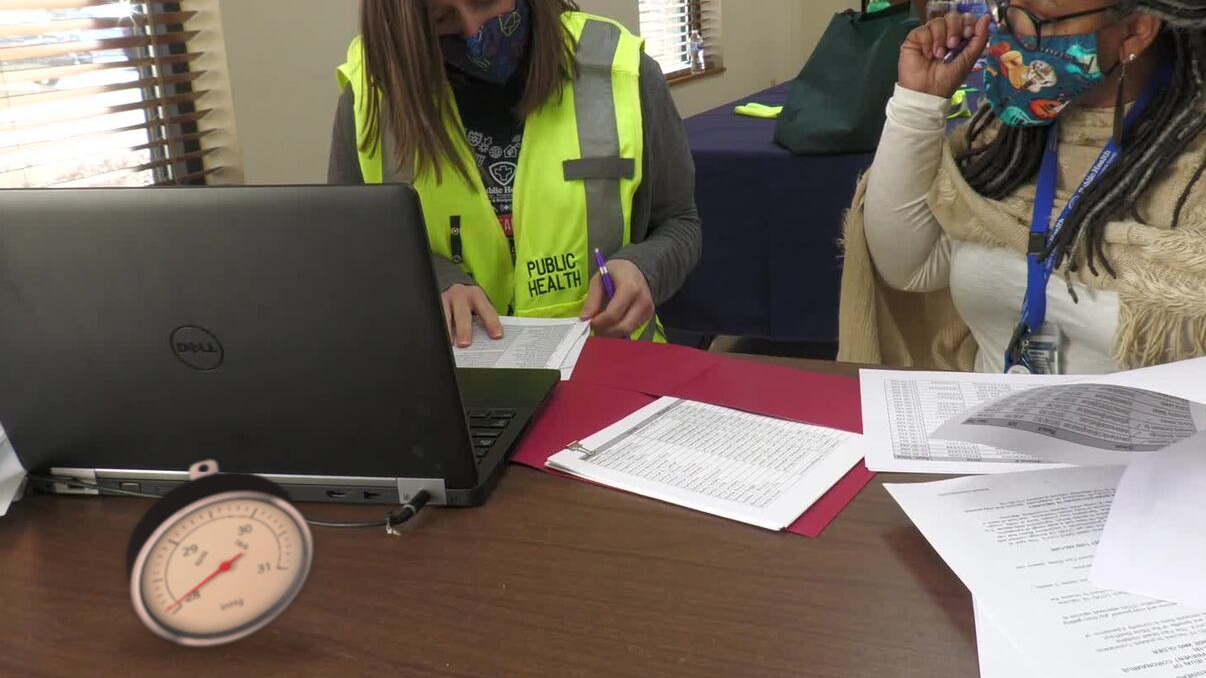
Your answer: 28.1inHg
